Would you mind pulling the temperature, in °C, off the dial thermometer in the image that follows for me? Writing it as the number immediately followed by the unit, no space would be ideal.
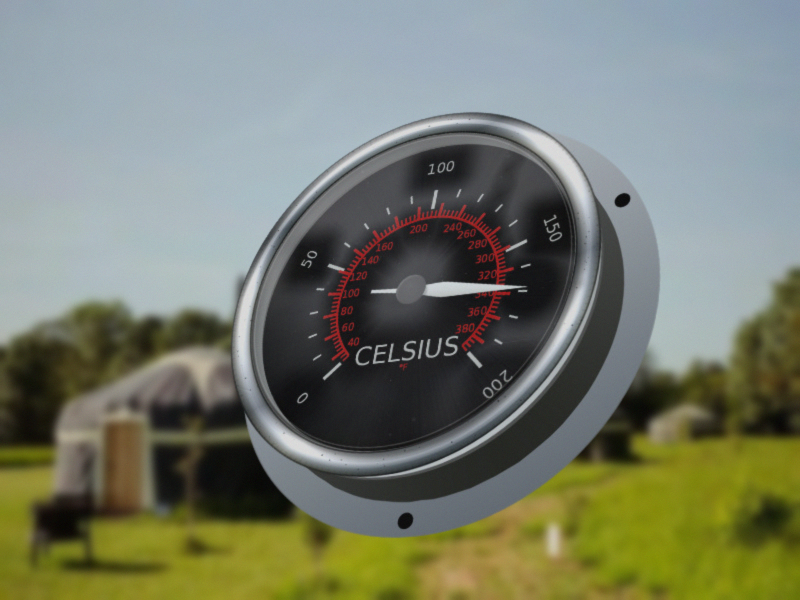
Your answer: 170°C
